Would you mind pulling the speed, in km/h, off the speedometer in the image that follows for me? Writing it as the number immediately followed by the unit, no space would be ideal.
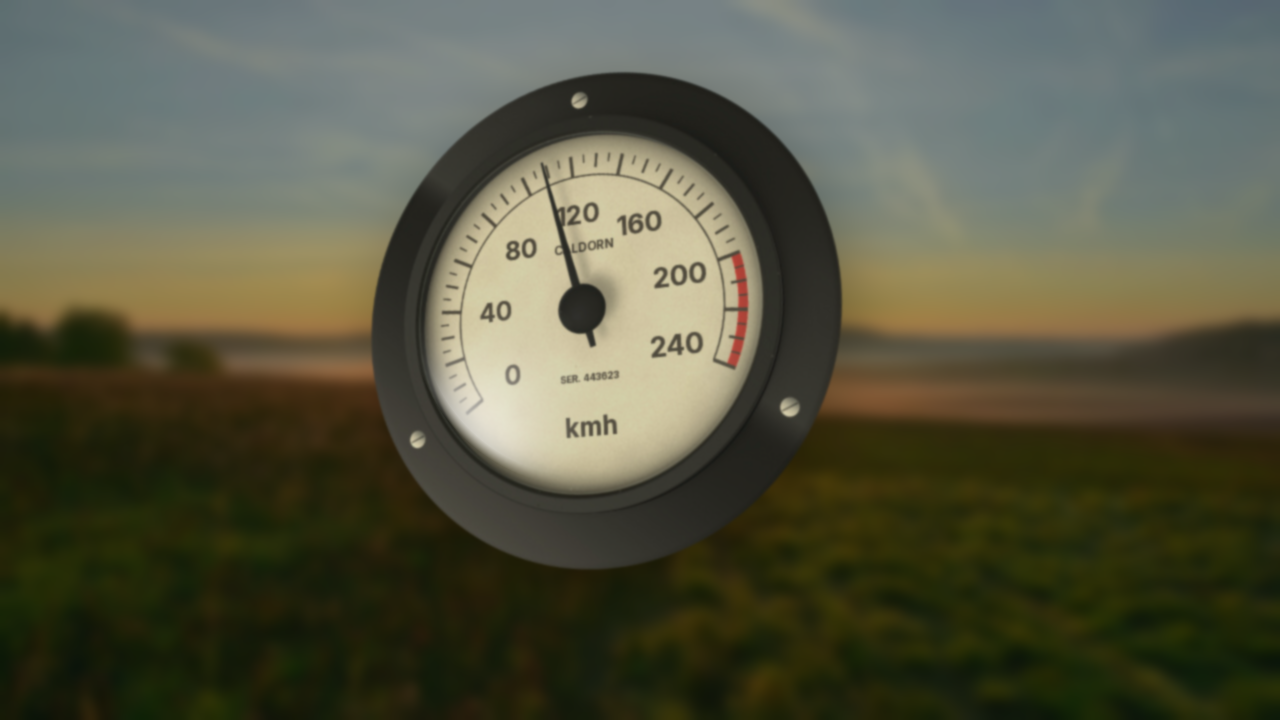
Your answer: 110km/h
